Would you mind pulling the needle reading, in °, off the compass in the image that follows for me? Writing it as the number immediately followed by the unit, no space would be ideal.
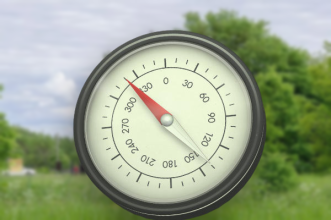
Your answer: 320°
